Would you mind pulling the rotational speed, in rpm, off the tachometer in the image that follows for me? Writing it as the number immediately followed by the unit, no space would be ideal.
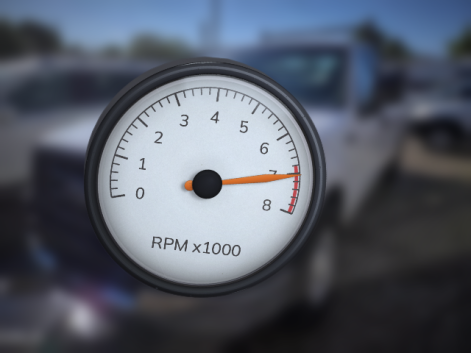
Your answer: 7000rpm
